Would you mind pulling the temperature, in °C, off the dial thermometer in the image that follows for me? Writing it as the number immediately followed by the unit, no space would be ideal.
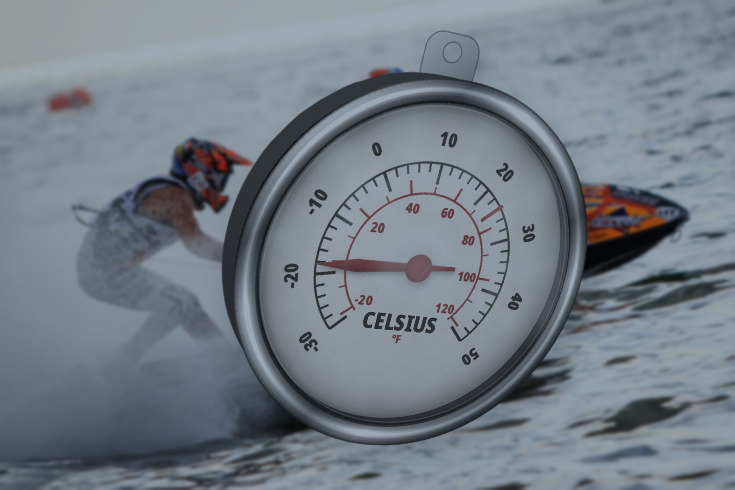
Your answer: -18°C
